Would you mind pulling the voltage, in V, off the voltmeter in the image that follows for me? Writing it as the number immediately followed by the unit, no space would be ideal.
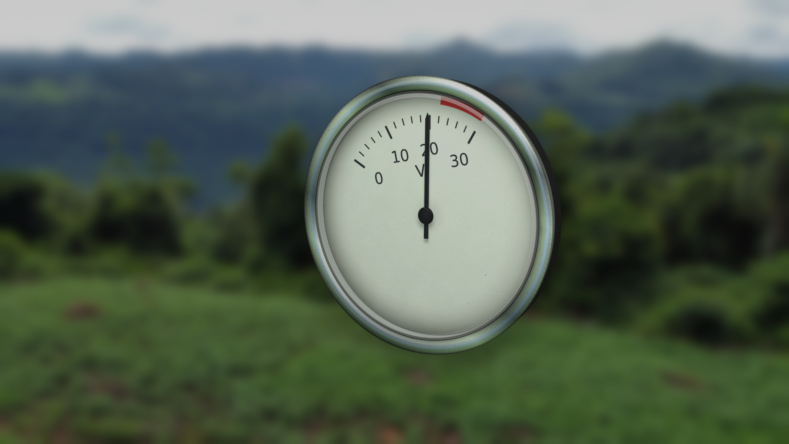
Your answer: 20V
